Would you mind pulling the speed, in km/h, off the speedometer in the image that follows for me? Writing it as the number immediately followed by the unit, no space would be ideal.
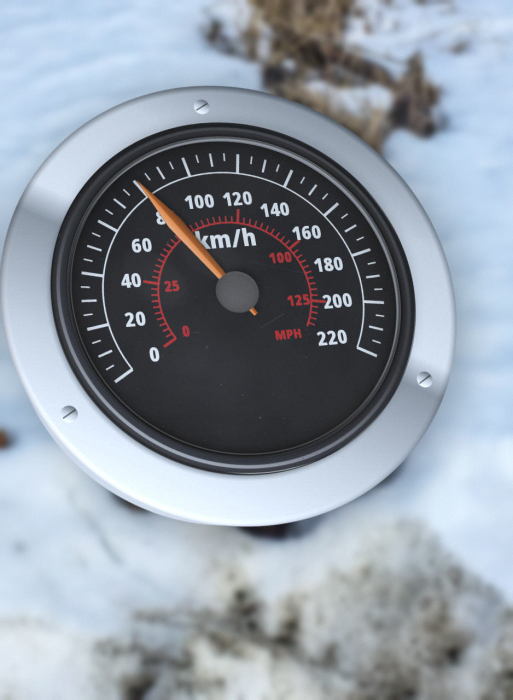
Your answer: 80km/h
